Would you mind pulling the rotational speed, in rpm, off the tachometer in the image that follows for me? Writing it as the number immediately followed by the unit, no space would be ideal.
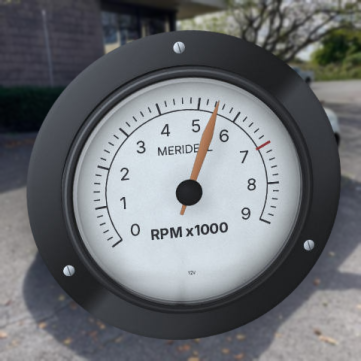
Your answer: 5400rpm
